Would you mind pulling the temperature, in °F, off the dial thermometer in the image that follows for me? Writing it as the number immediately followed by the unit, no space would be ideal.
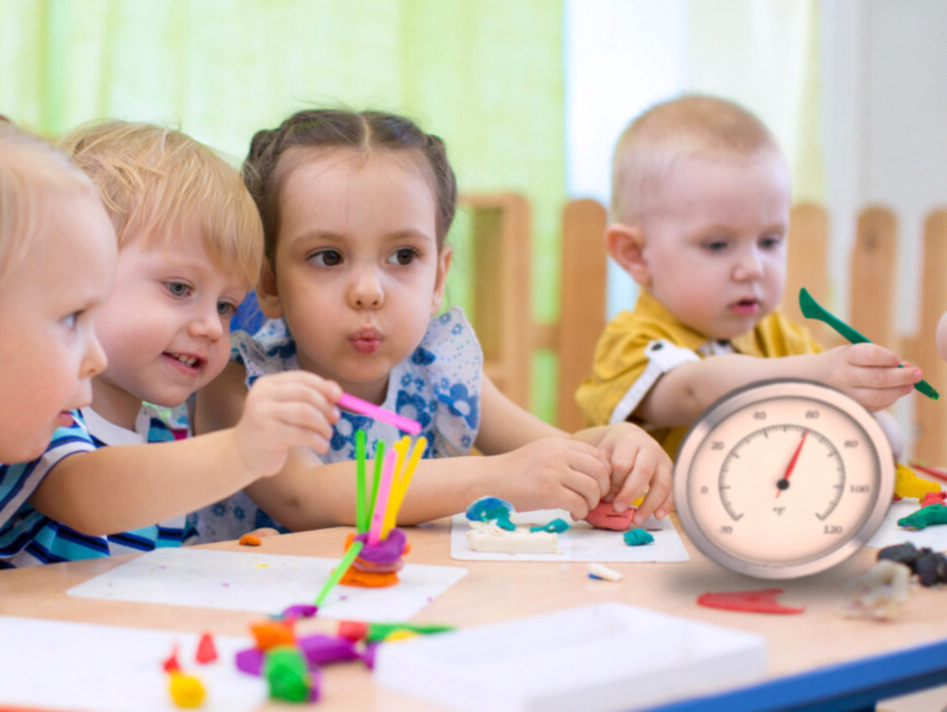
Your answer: 60°F
